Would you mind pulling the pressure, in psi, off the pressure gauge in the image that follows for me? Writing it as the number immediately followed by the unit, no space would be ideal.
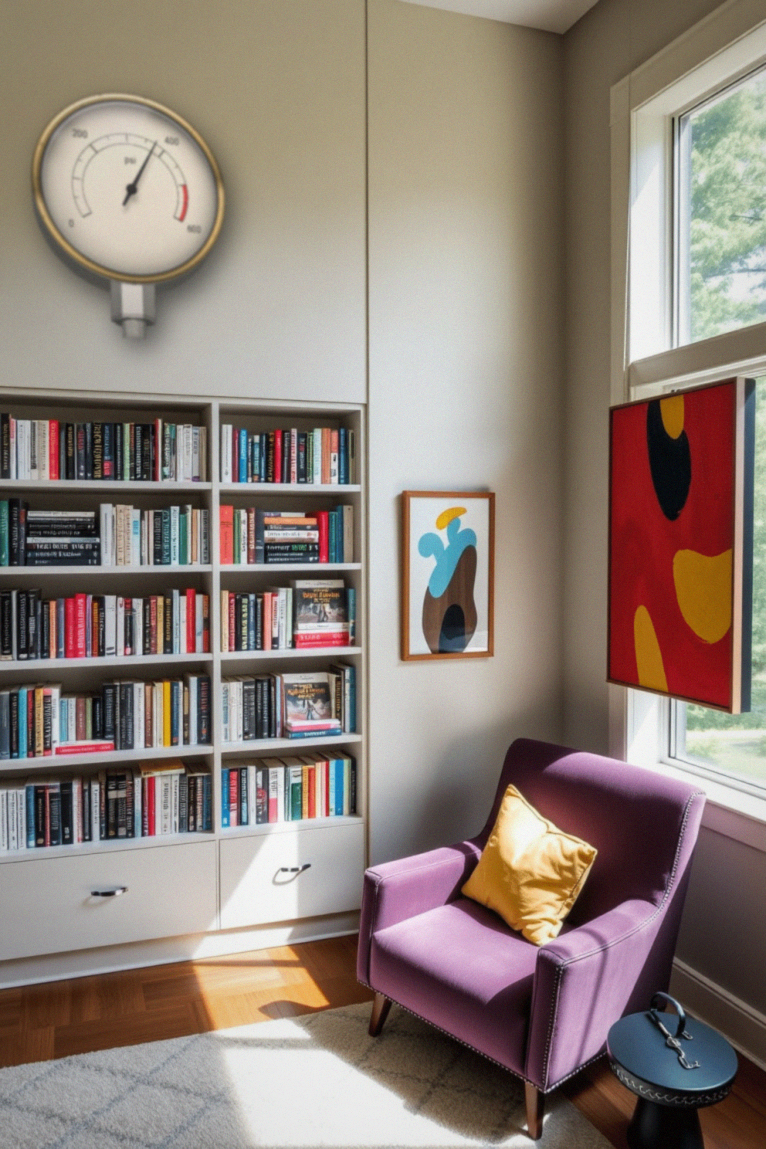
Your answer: 375psi
